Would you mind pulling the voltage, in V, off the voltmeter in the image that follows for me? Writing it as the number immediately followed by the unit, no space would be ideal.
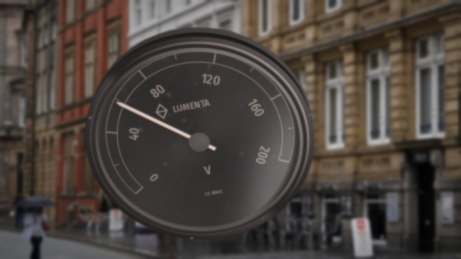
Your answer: 60V
